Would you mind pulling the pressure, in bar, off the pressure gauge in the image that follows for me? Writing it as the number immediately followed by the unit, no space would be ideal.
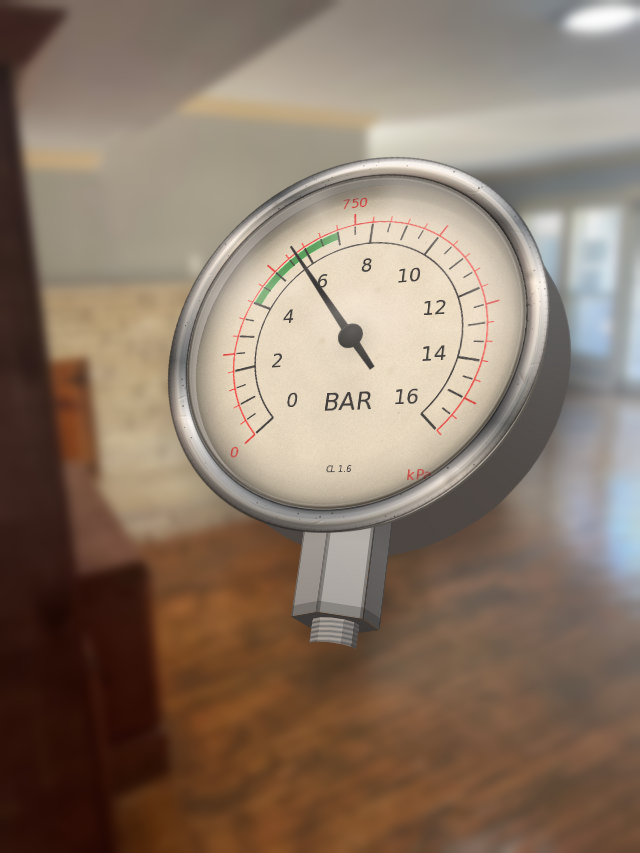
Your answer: 5.75bar
